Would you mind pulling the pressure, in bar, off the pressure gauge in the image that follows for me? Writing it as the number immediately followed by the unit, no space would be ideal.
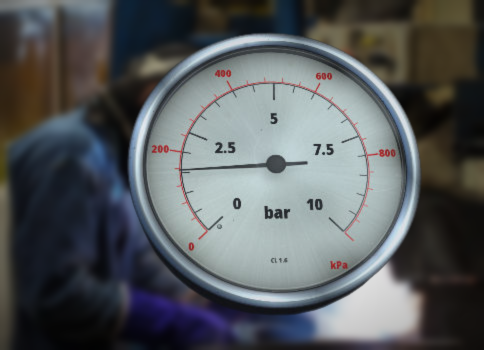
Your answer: 1.5bar
